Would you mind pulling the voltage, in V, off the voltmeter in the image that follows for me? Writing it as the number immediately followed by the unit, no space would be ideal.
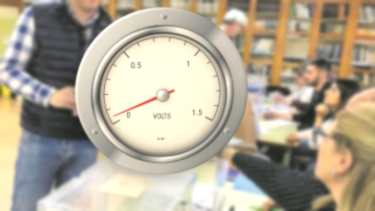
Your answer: 0.05V
